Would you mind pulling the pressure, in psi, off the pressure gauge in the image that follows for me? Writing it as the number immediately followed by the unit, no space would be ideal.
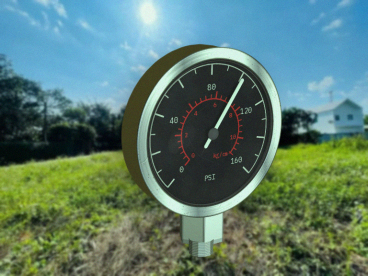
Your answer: 100psi
